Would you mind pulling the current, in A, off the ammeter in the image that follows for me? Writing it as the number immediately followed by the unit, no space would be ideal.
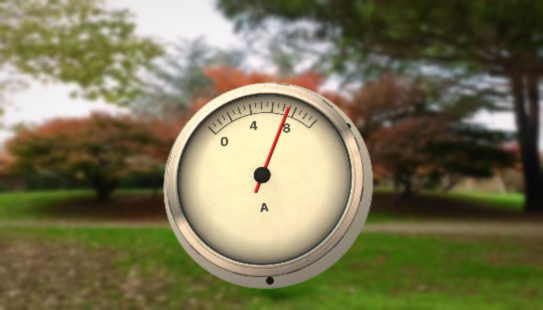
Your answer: 7.5A
